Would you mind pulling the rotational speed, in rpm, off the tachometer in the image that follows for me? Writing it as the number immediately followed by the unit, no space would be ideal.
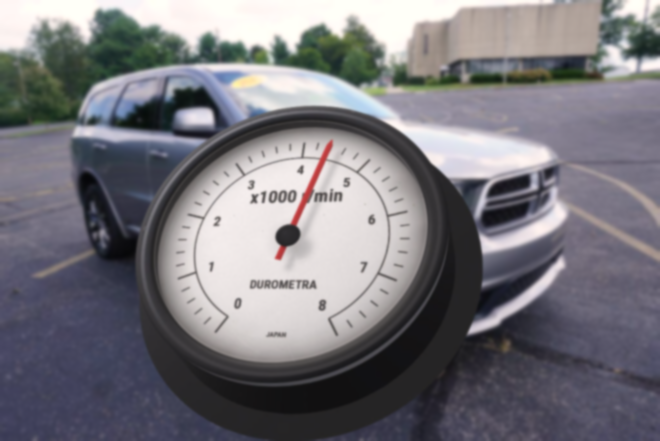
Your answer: 4400rpm
